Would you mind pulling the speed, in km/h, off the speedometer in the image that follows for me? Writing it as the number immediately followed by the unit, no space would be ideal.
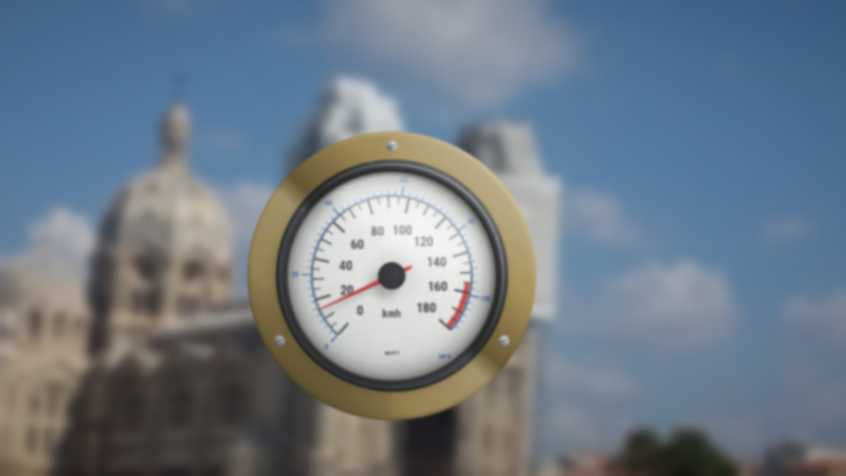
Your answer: 15km/h
